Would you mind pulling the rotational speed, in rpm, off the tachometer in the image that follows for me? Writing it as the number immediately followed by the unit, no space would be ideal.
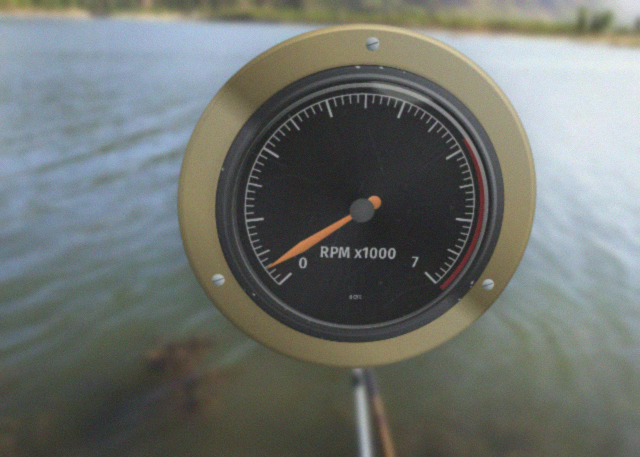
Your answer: 300rpm
